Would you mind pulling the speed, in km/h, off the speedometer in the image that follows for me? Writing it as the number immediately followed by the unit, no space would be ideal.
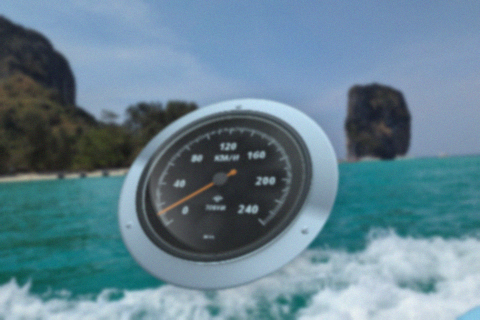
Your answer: 10km/h
